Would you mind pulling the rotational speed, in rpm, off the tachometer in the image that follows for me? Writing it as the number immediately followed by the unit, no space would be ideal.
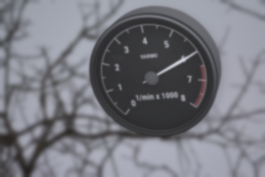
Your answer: 6000rpm
